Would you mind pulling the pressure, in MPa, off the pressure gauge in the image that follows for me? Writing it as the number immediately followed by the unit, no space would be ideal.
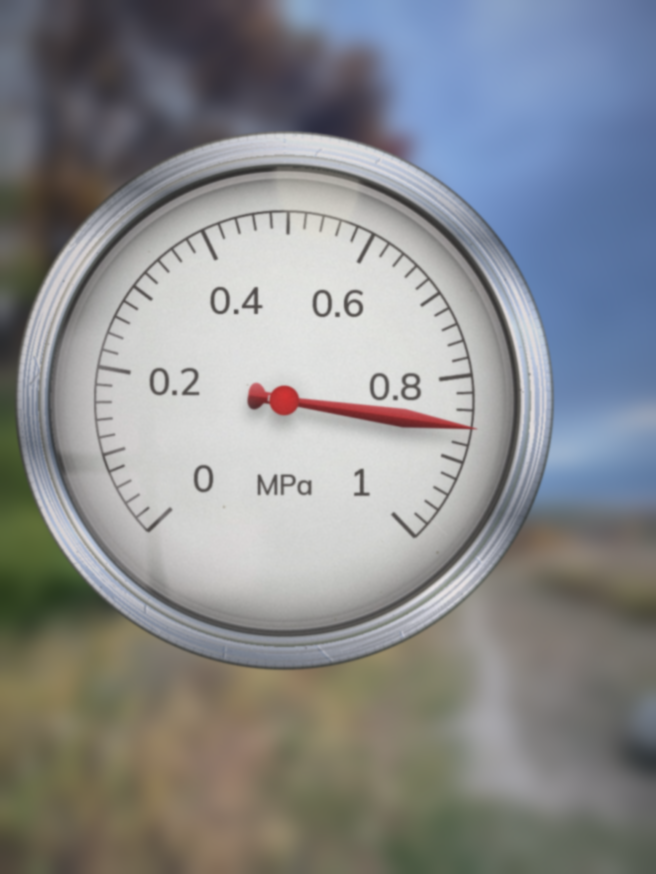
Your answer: 0.86MPa
